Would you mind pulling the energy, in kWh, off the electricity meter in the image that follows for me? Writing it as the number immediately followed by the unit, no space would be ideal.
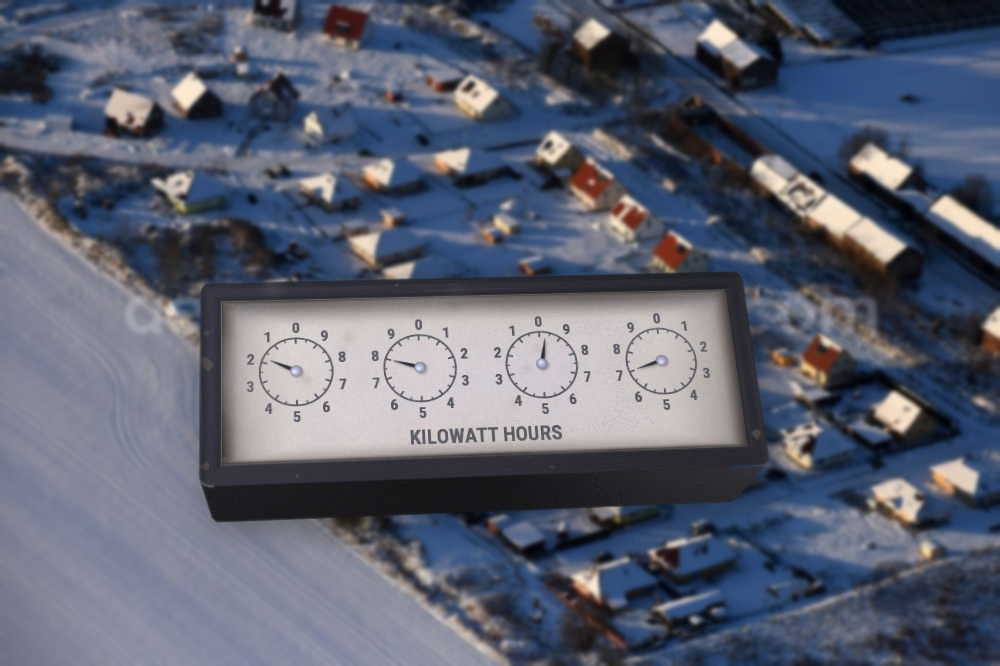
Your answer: 1797kWh
